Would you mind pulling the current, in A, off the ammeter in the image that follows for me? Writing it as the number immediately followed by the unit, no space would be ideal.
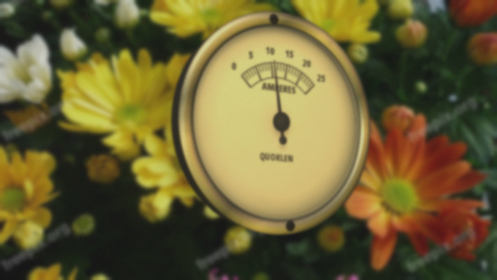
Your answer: 10A
